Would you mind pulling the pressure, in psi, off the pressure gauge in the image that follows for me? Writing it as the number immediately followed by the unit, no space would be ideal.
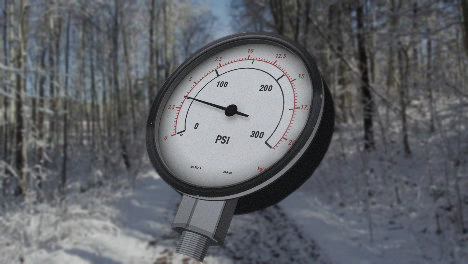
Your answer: 50psi
